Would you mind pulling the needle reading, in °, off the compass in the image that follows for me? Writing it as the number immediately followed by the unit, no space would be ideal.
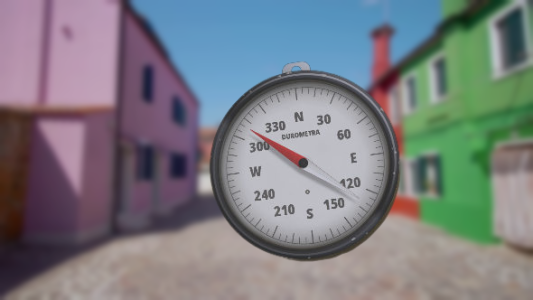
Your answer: 310°
